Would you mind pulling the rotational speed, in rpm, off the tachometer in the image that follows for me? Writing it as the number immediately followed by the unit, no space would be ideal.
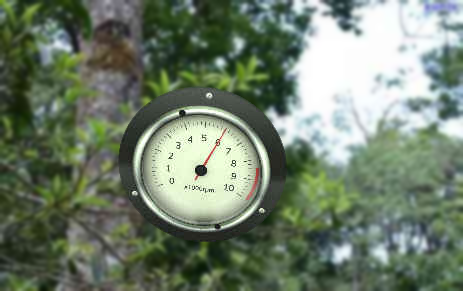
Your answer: 6000rpm
